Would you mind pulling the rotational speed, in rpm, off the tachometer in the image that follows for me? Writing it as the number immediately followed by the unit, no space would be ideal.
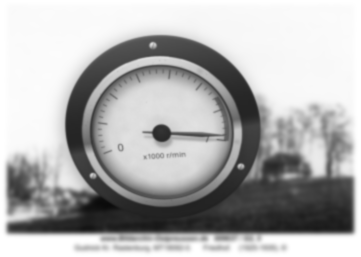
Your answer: 6800rpm
